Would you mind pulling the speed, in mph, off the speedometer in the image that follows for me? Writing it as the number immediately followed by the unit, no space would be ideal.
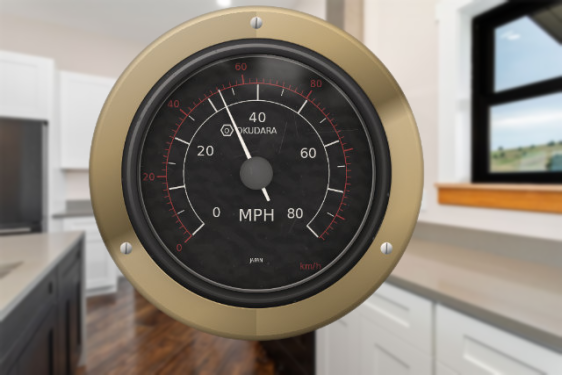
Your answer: 32.5mph
